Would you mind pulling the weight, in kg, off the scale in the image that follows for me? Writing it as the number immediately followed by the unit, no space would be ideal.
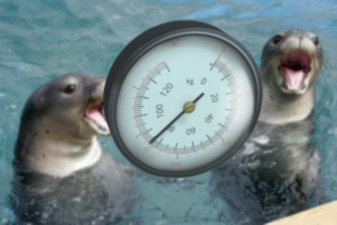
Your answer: 85kg
